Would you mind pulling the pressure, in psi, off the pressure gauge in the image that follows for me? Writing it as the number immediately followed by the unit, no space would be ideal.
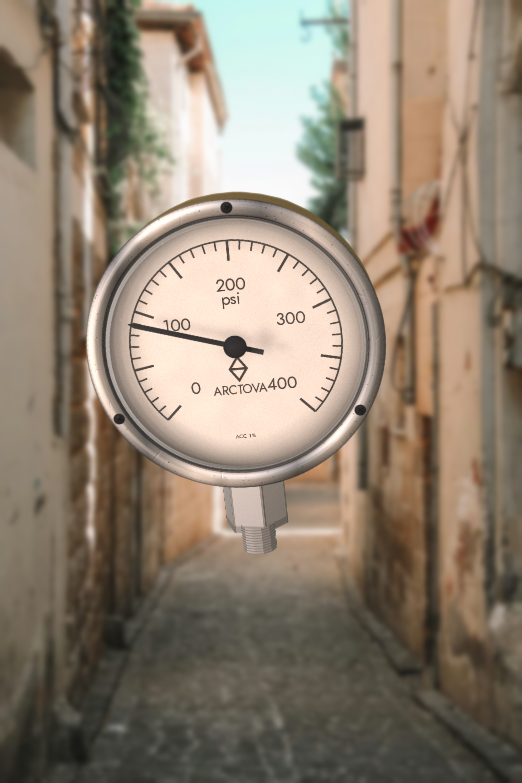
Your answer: 90psi
